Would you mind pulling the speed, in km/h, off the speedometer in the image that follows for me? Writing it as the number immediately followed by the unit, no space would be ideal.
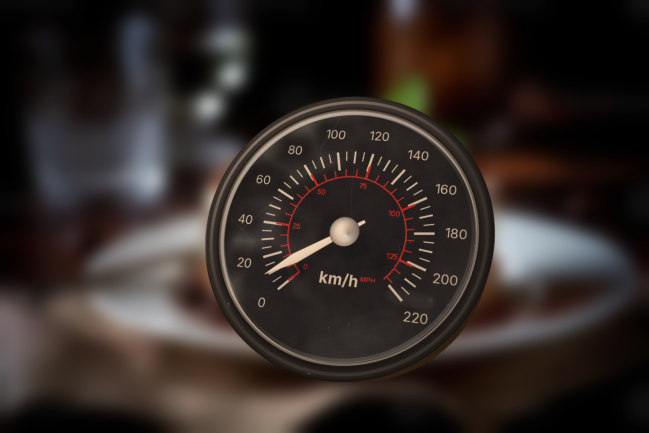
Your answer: 10km/h
